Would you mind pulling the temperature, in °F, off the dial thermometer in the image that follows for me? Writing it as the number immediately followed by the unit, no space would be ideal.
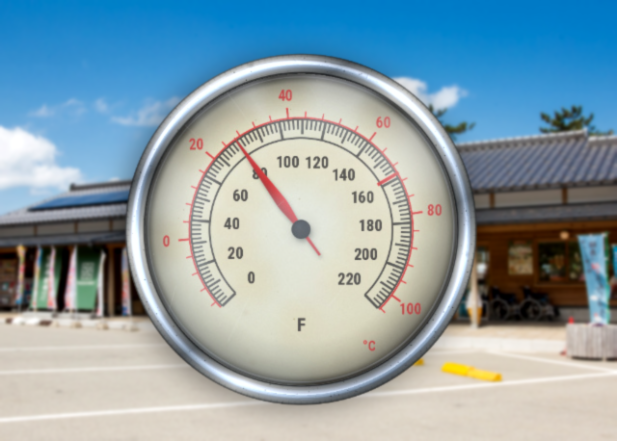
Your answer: 80°F
